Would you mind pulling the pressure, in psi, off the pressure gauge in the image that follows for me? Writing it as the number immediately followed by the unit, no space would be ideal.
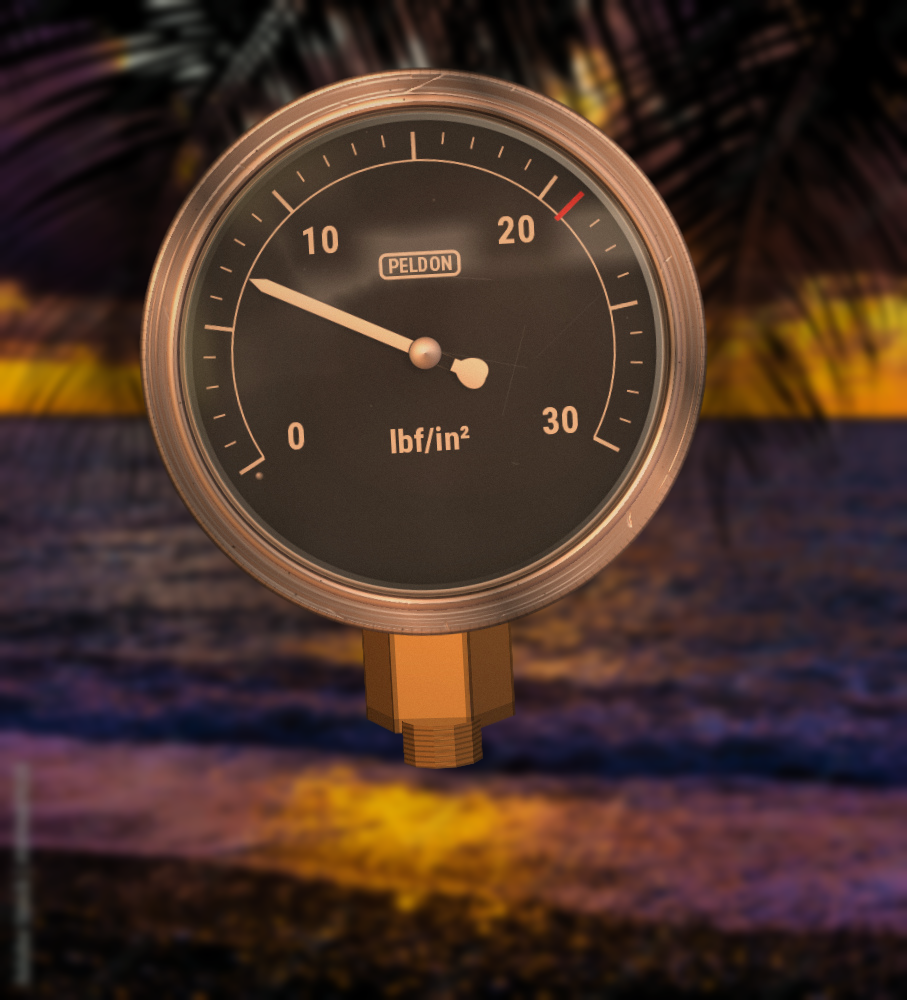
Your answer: 7psi
